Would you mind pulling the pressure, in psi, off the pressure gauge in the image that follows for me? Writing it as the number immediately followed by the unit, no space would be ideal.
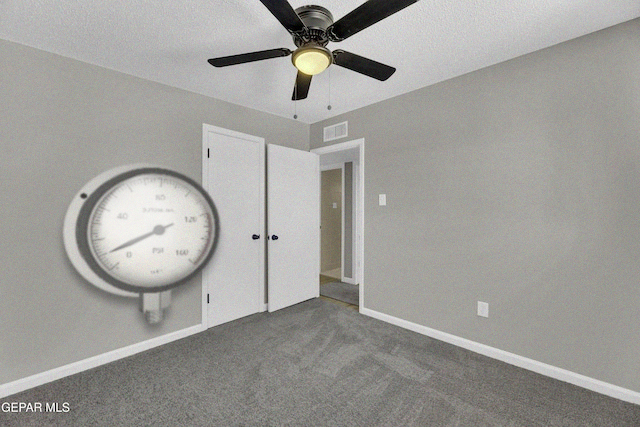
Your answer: 10psi
